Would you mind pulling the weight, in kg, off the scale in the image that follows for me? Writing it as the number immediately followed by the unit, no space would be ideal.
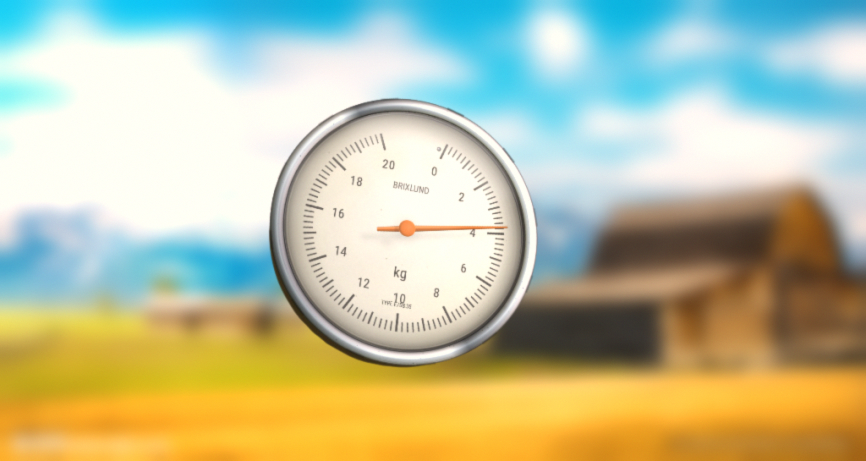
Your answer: 3.8kg
